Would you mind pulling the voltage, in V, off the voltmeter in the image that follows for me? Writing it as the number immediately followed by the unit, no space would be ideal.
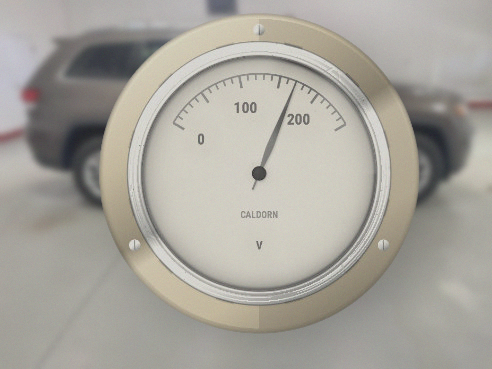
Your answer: 170V
